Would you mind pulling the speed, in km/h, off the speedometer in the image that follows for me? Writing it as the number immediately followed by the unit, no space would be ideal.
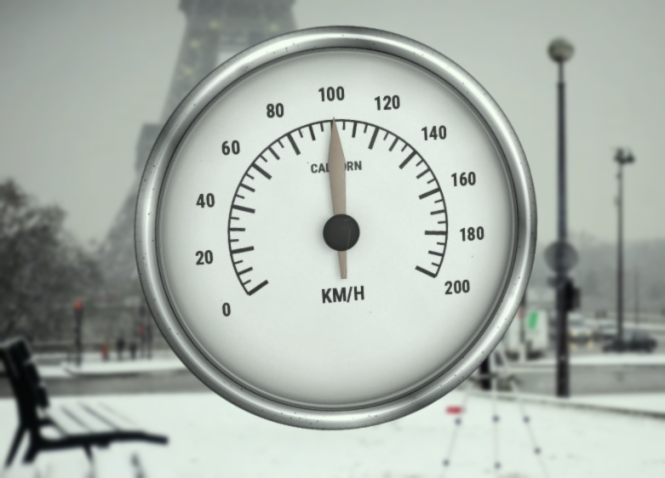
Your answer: 100km/h
